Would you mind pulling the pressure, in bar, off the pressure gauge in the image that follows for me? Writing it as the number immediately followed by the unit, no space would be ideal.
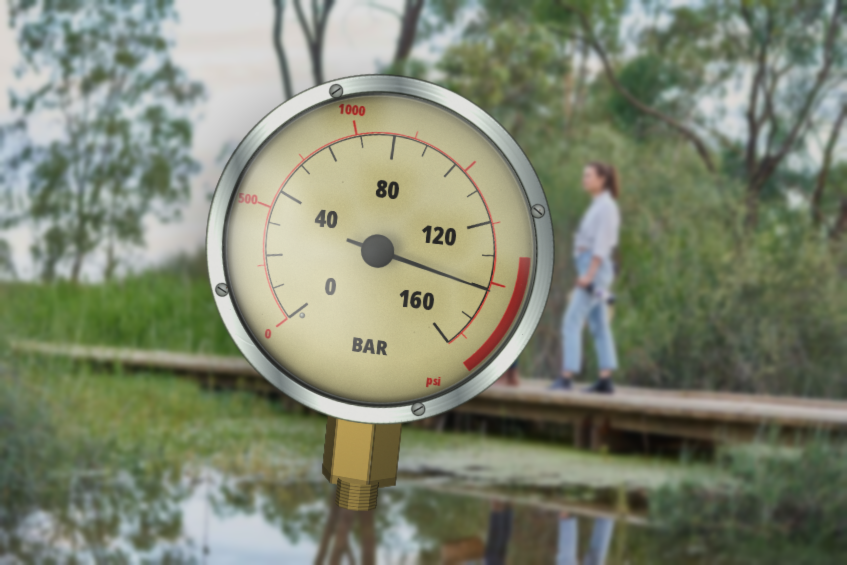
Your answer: 140bar
